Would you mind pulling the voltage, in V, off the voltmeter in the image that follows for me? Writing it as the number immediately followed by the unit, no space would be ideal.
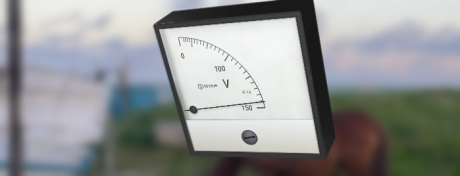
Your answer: 145V
